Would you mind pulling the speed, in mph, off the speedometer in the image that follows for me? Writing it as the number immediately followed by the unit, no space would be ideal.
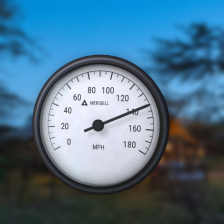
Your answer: 140mph
